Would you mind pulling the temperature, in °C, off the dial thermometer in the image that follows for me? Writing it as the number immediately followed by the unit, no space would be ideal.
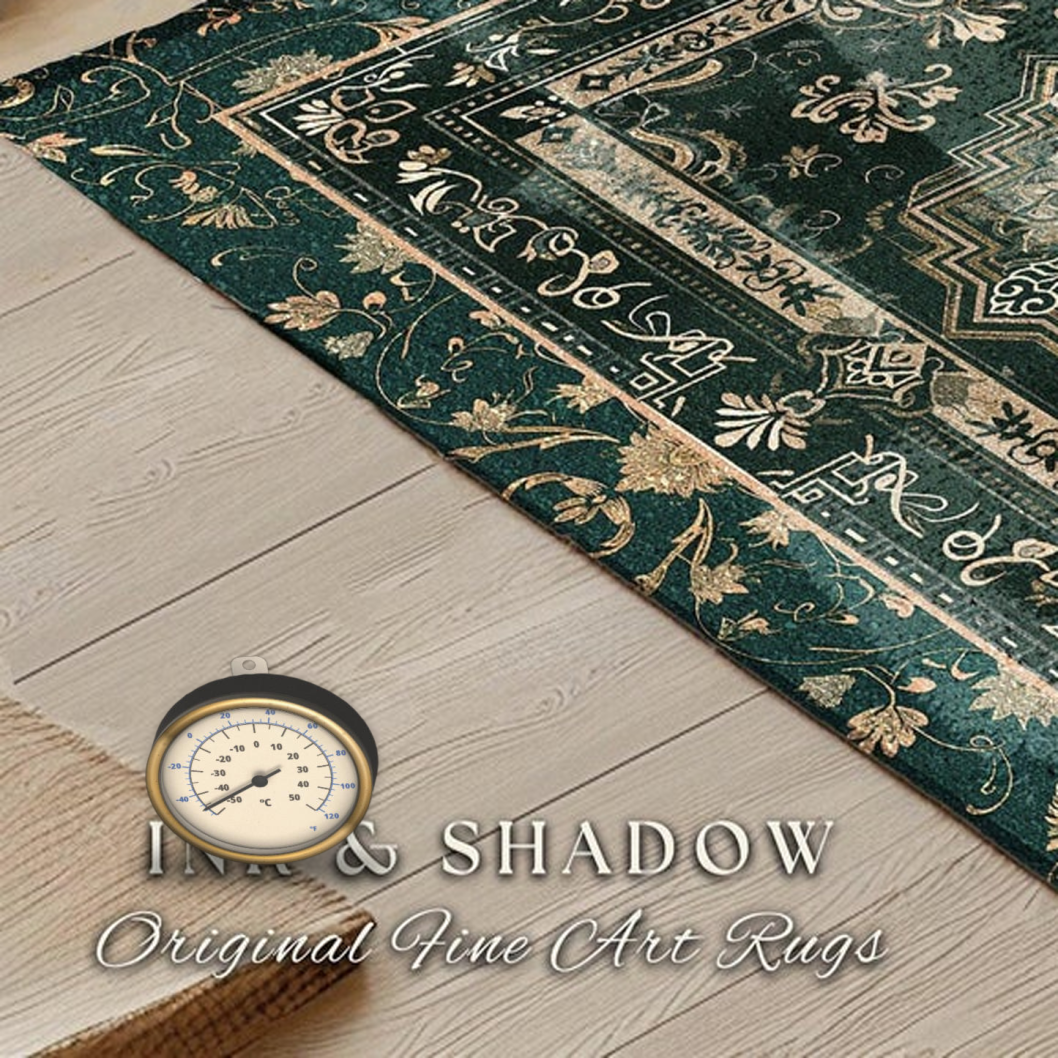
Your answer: -45°C
